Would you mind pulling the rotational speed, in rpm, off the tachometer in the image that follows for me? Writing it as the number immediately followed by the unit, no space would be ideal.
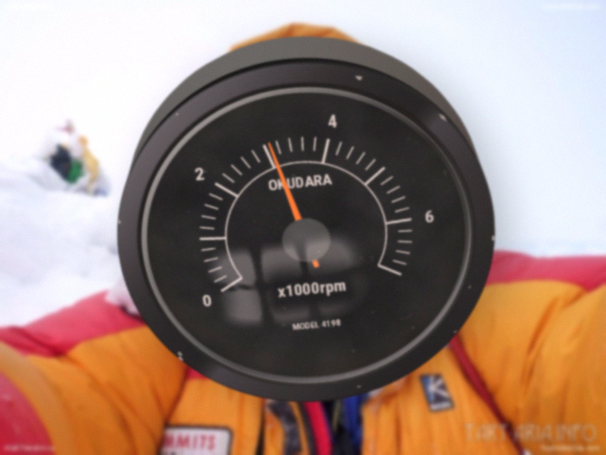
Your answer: 3100rpm
